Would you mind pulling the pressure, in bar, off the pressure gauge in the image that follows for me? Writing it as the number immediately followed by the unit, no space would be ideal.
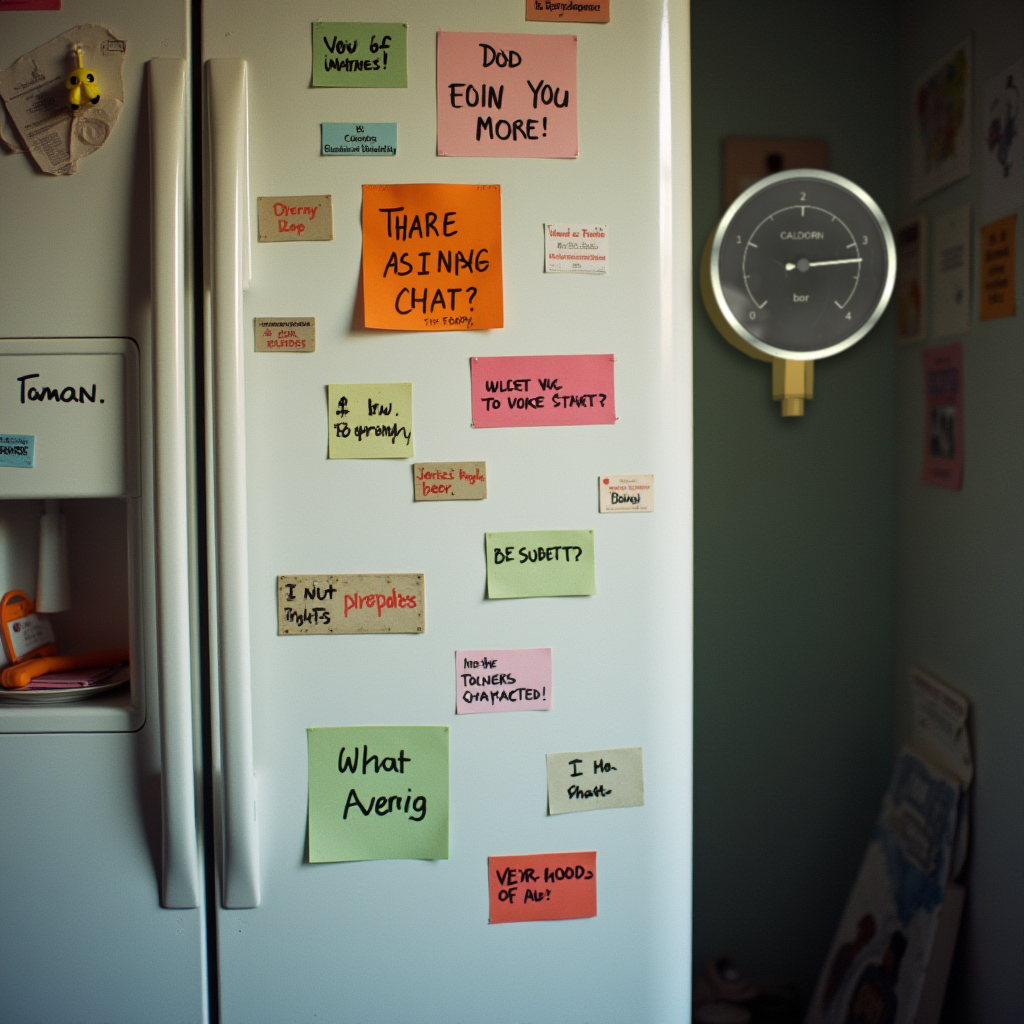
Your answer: 3.25bar
